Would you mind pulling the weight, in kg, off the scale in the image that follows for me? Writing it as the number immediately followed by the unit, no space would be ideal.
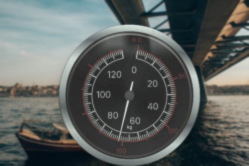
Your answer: 70kg
